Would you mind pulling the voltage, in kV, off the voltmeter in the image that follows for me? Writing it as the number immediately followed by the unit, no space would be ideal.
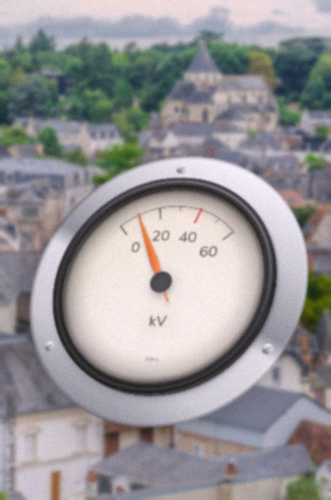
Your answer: 10kV
